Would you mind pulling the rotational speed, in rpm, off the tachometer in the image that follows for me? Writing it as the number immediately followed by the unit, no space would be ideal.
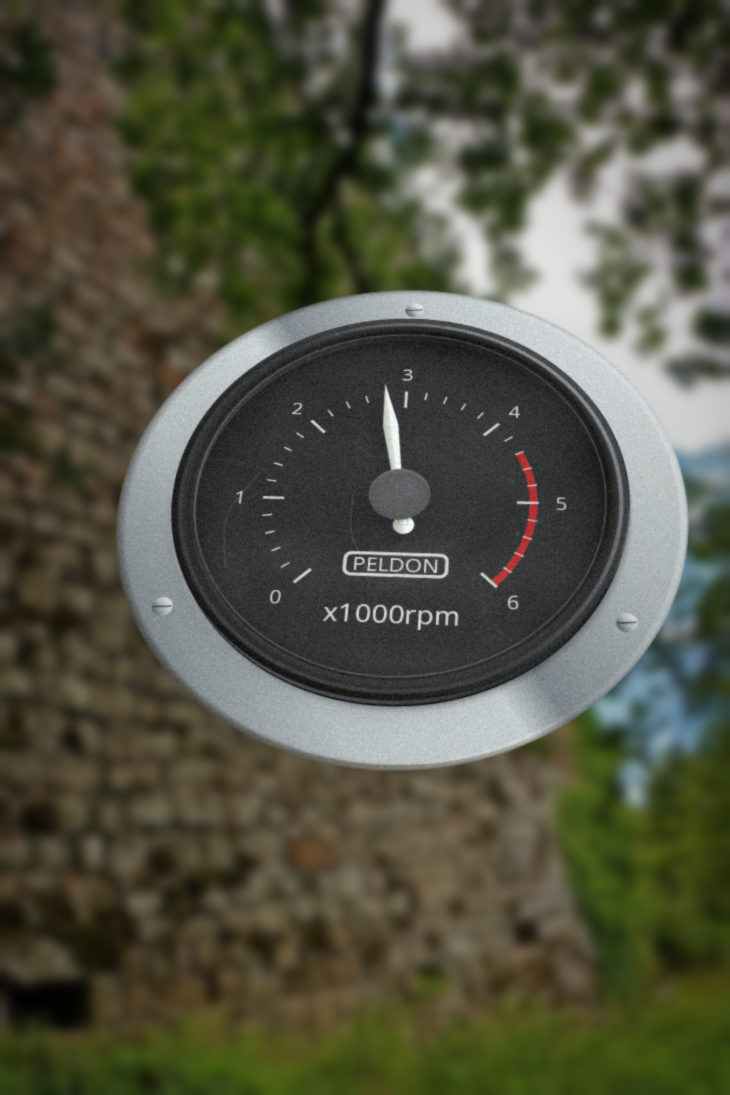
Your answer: 2800rpm
